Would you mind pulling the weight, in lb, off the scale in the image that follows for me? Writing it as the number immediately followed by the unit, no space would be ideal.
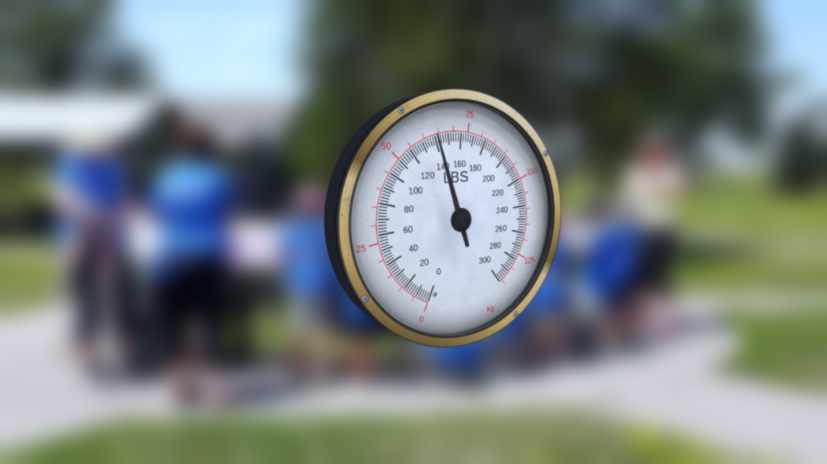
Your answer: 140lb
